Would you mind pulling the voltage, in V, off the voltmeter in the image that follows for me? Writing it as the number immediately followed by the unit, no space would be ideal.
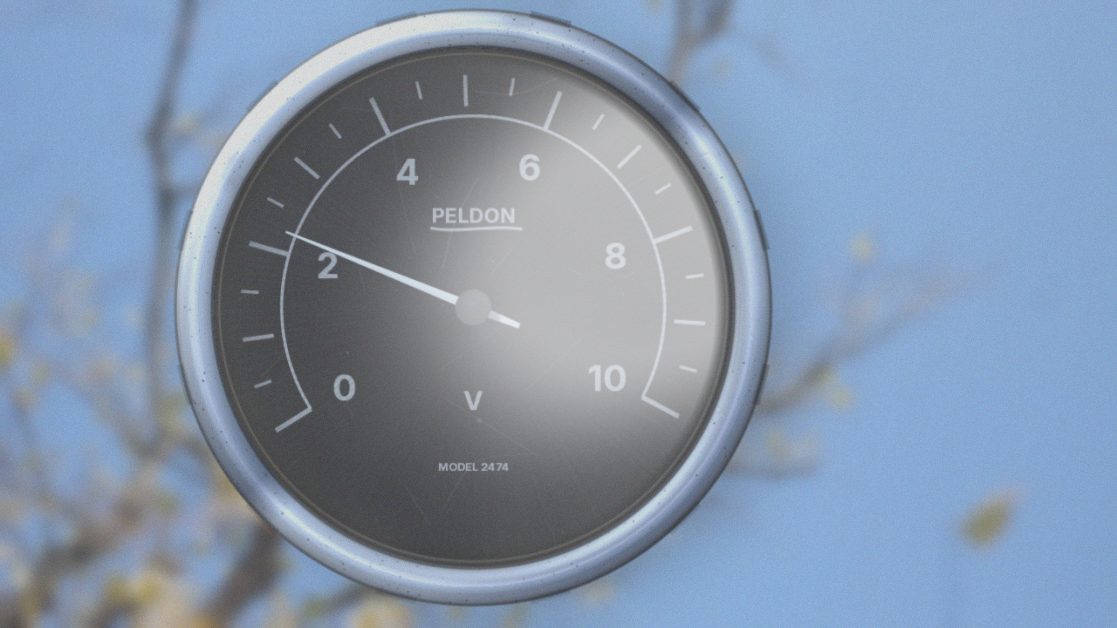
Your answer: 2.25V
